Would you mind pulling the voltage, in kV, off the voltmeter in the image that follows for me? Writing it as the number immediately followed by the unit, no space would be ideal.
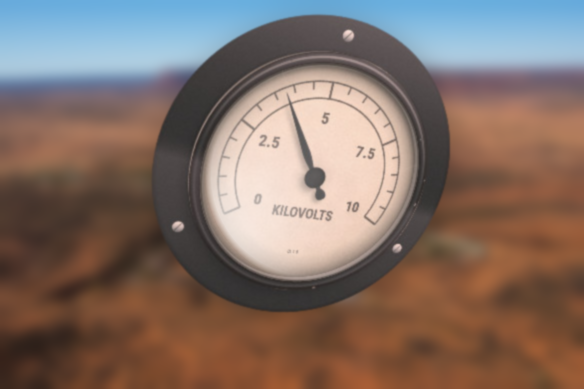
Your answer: 3.75kV
